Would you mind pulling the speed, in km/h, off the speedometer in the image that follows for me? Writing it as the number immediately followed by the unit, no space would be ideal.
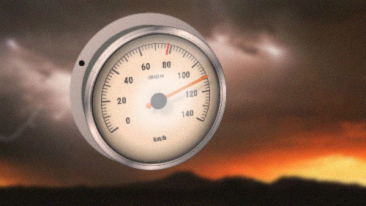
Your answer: 110km/h
